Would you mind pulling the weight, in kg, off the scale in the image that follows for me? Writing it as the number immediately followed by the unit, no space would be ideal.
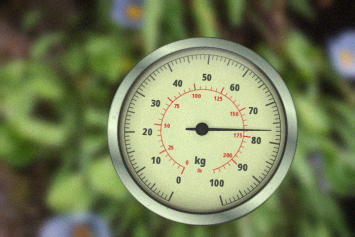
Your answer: 77kg
